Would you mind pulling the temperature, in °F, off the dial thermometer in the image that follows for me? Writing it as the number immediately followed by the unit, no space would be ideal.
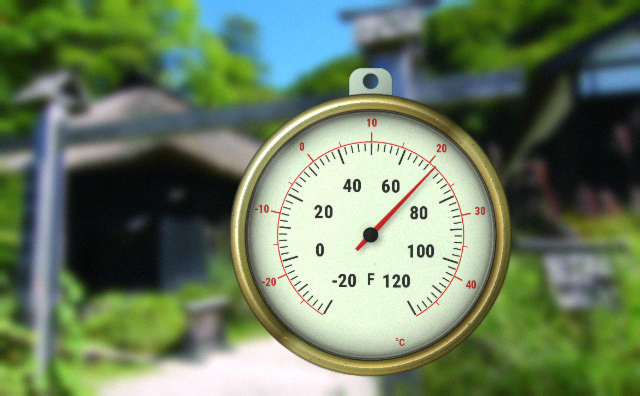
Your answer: 70°F
